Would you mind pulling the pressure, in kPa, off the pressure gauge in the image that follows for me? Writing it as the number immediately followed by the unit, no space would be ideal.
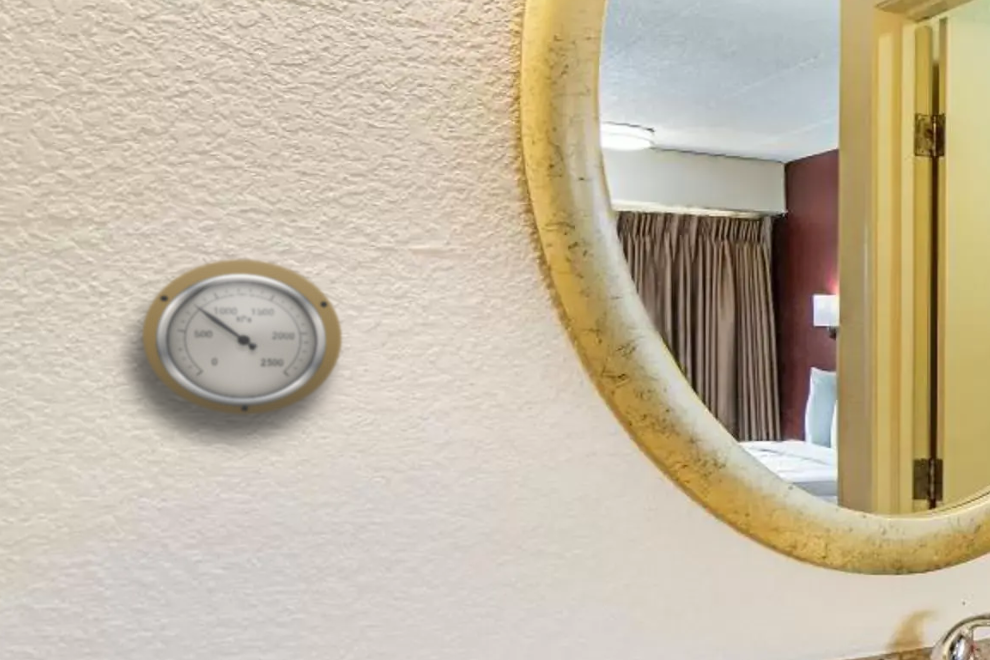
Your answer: 800kPa
